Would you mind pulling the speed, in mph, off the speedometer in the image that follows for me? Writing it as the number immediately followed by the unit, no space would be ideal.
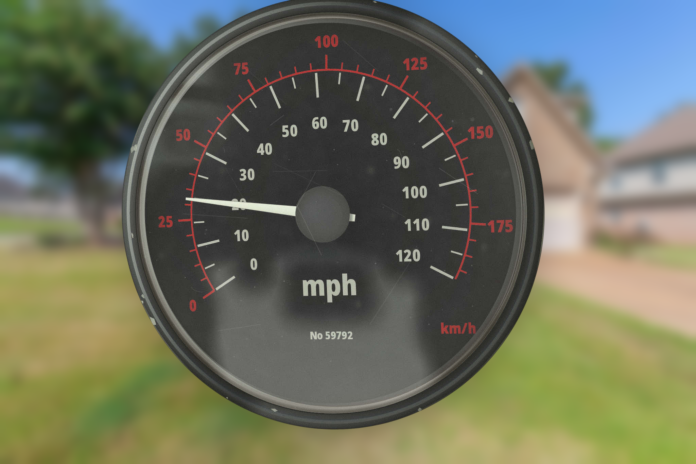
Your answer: 20mph
